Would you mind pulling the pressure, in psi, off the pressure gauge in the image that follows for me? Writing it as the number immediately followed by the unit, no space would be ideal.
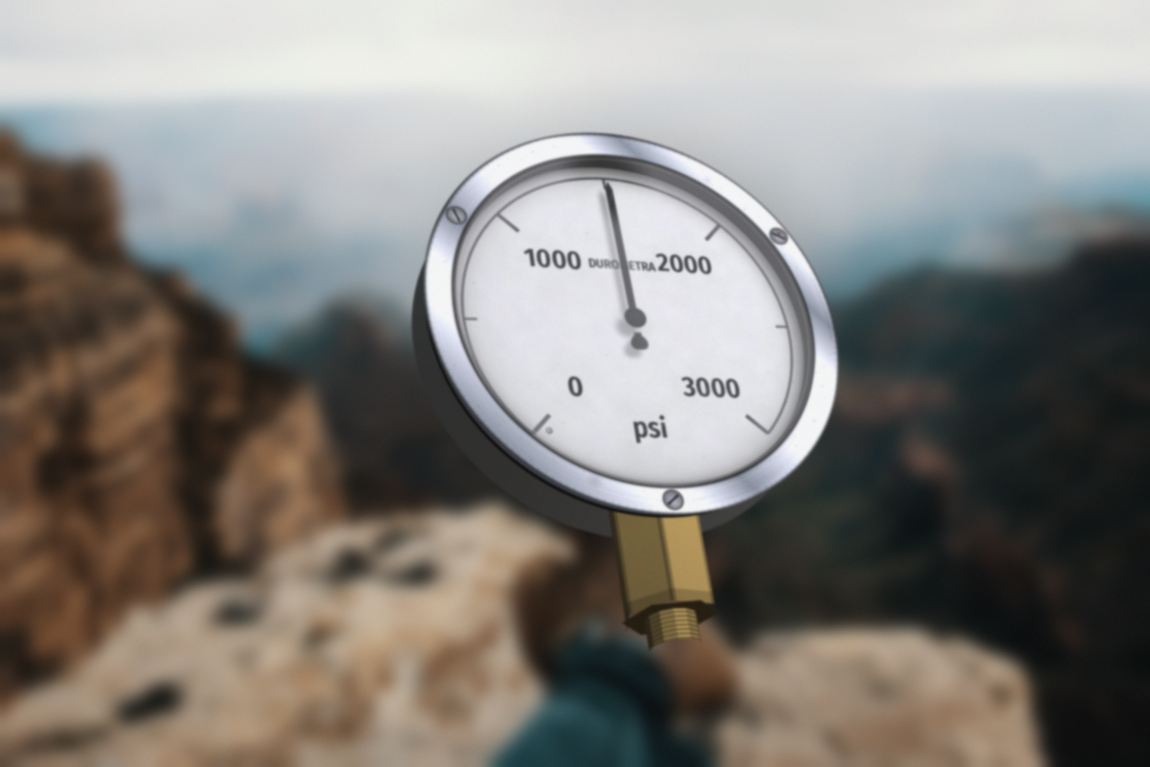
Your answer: 1500psi
